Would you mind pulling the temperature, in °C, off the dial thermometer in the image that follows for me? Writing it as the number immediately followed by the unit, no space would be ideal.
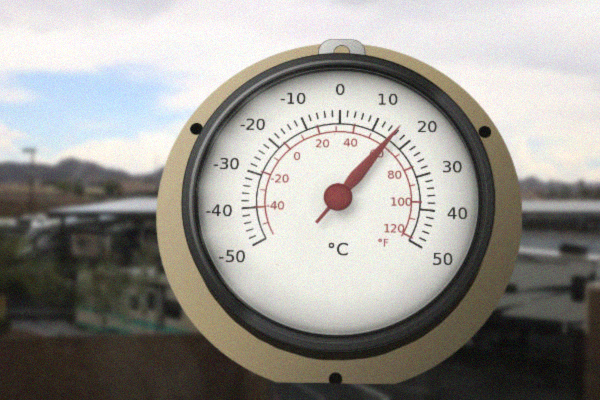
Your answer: 16°C
